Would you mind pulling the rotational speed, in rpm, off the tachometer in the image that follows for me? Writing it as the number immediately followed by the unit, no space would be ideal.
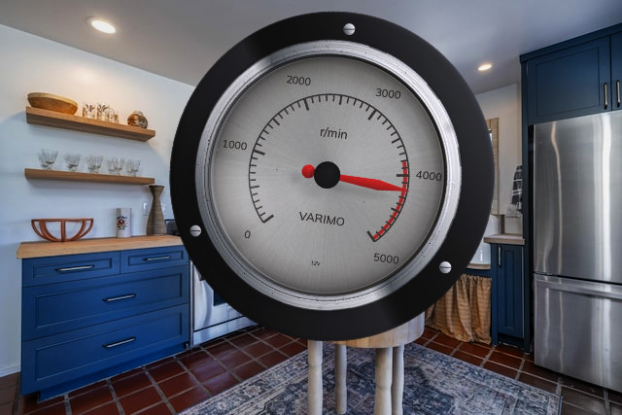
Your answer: 4200rpm
